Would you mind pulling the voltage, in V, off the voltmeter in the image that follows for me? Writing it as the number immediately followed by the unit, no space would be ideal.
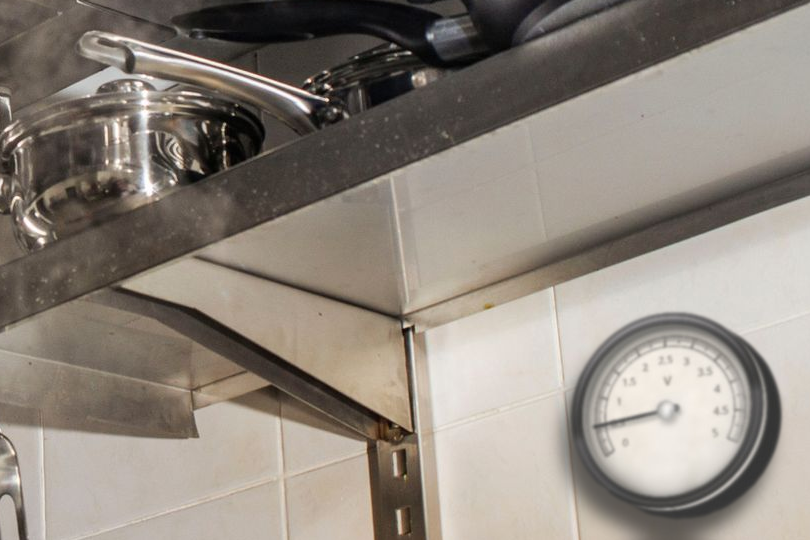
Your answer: 0.5V
